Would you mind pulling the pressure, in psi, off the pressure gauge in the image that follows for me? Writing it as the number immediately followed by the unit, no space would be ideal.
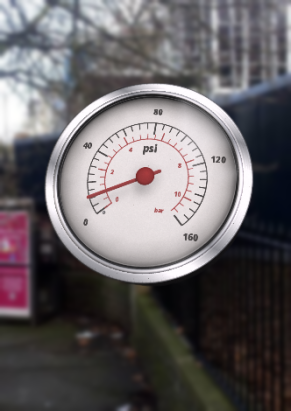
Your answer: 10psi
